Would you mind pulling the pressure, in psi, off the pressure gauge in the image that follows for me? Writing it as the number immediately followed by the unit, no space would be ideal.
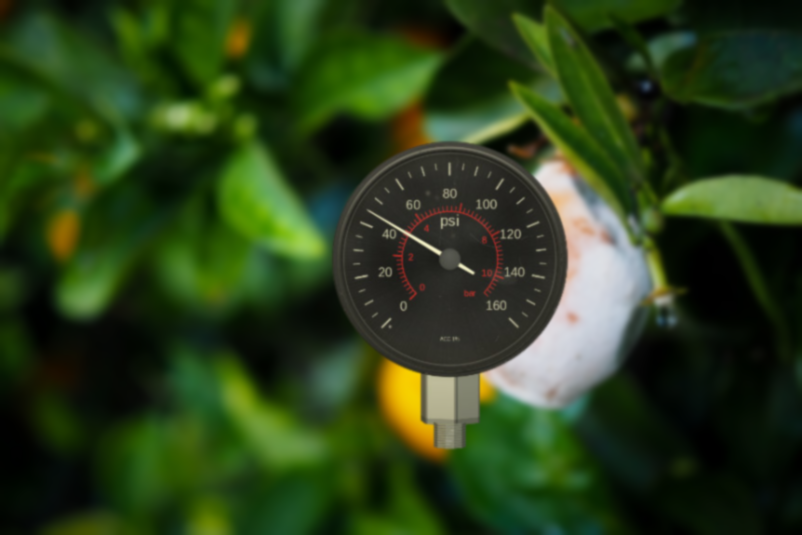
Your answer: 45psi
